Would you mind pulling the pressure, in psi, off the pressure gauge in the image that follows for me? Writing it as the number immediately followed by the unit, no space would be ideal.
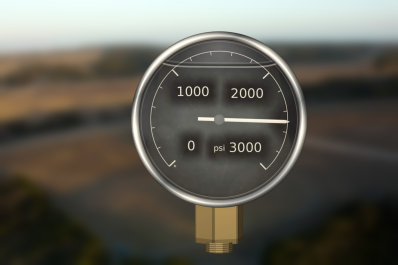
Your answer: 2500psi
